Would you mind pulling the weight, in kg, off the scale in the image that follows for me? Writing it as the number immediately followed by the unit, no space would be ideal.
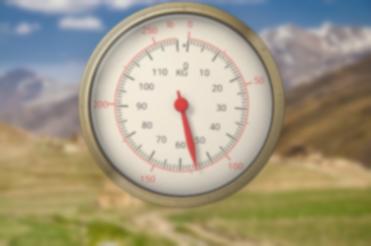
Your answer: 55kg
